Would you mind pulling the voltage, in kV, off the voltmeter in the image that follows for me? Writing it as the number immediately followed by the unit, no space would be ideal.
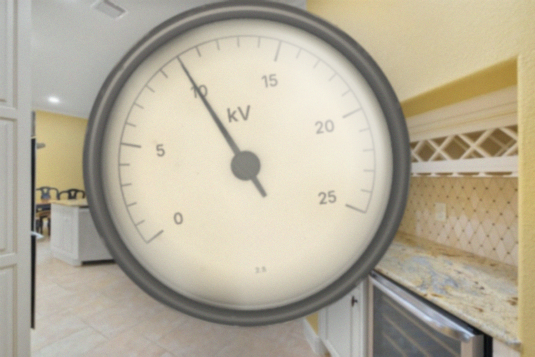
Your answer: 10kV
